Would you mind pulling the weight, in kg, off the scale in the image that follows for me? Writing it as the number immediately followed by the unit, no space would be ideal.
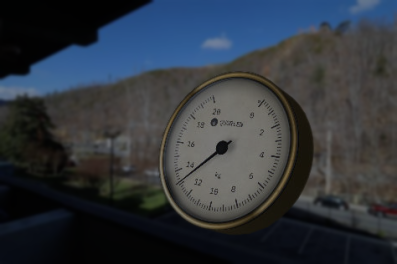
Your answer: 13kg
